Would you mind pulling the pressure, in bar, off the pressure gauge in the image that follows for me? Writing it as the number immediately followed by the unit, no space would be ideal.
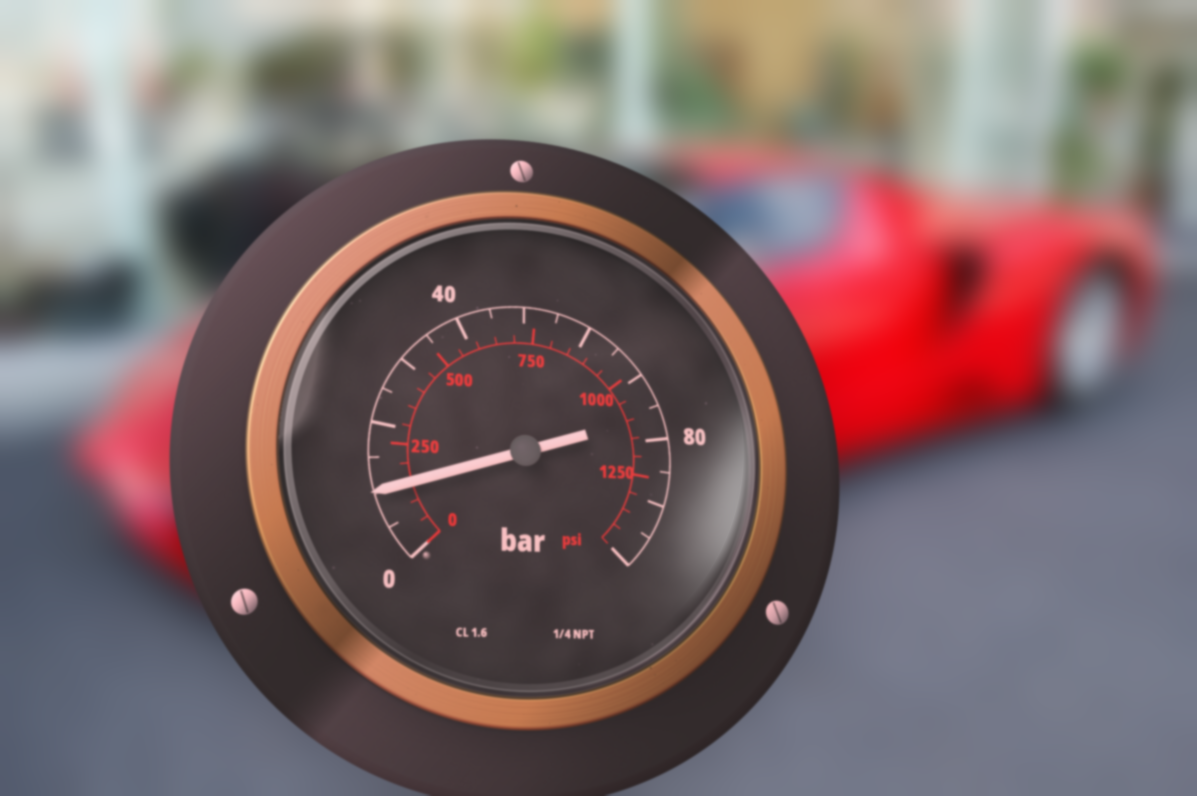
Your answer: 10bar
